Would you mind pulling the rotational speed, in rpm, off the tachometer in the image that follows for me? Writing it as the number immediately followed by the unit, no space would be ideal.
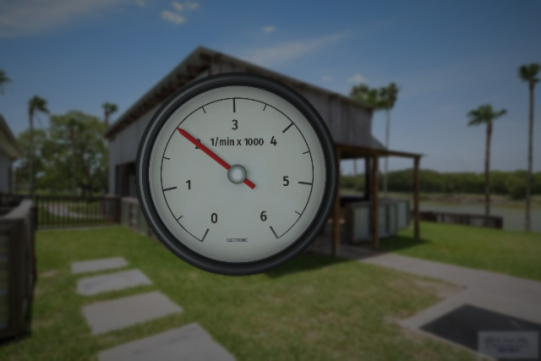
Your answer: 2000rpm
